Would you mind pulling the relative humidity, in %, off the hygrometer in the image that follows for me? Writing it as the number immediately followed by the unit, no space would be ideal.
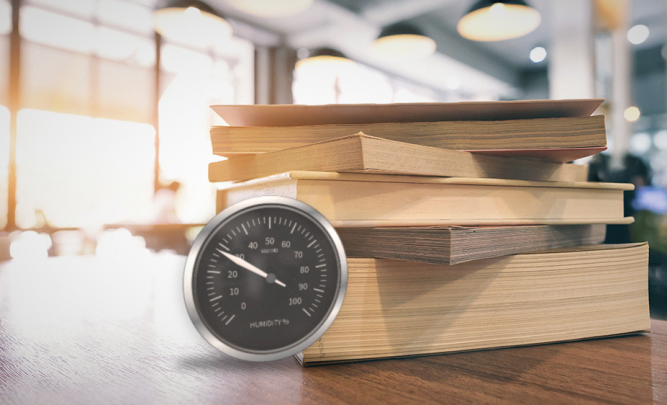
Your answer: 28%
